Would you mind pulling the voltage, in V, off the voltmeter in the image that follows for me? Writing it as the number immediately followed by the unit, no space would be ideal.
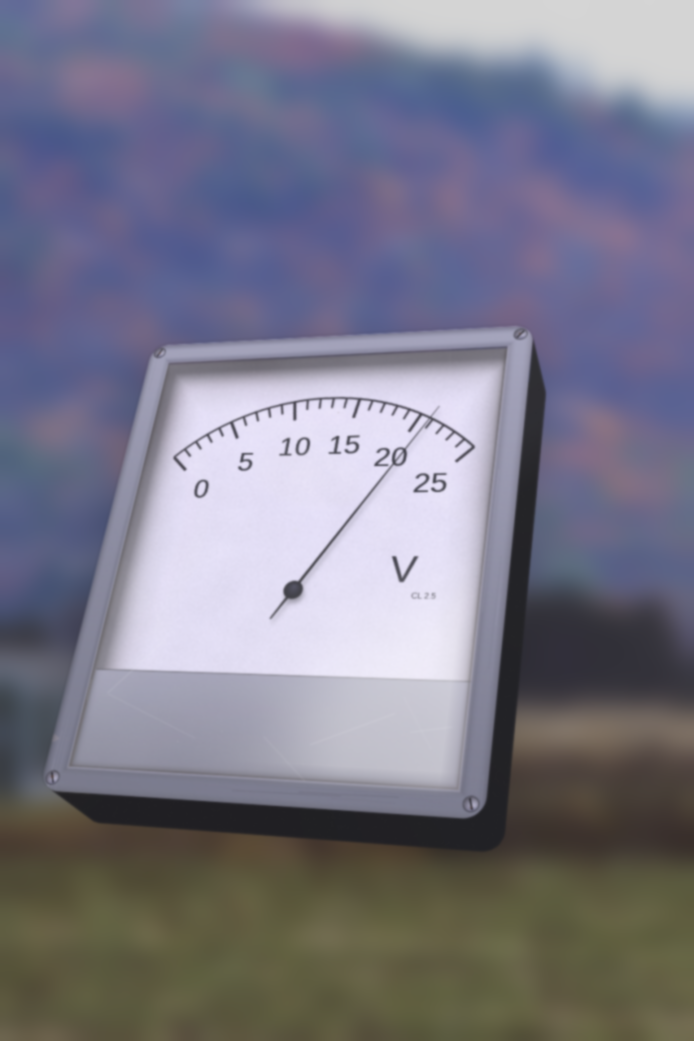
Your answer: 21V
